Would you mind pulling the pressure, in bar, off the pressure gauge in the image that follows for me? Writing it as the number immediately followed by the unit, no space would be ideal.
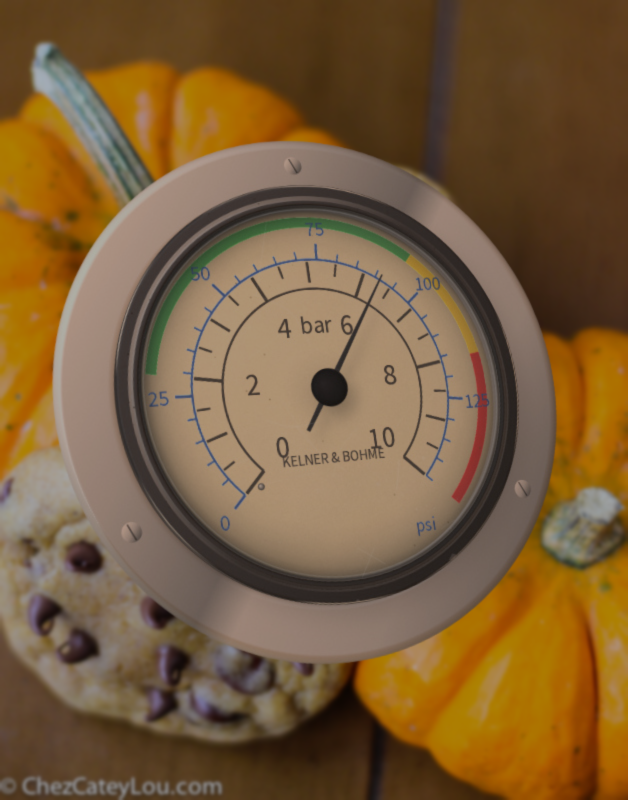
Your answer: 6.25bar
